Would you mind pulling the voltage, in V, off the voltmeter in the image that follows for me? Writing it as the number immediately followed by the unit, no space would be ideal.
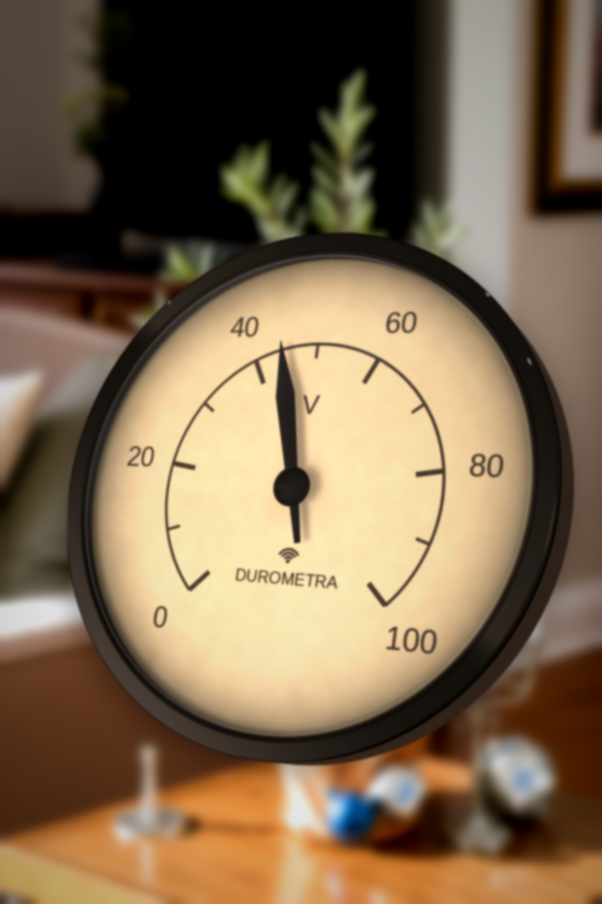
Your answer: 45V
